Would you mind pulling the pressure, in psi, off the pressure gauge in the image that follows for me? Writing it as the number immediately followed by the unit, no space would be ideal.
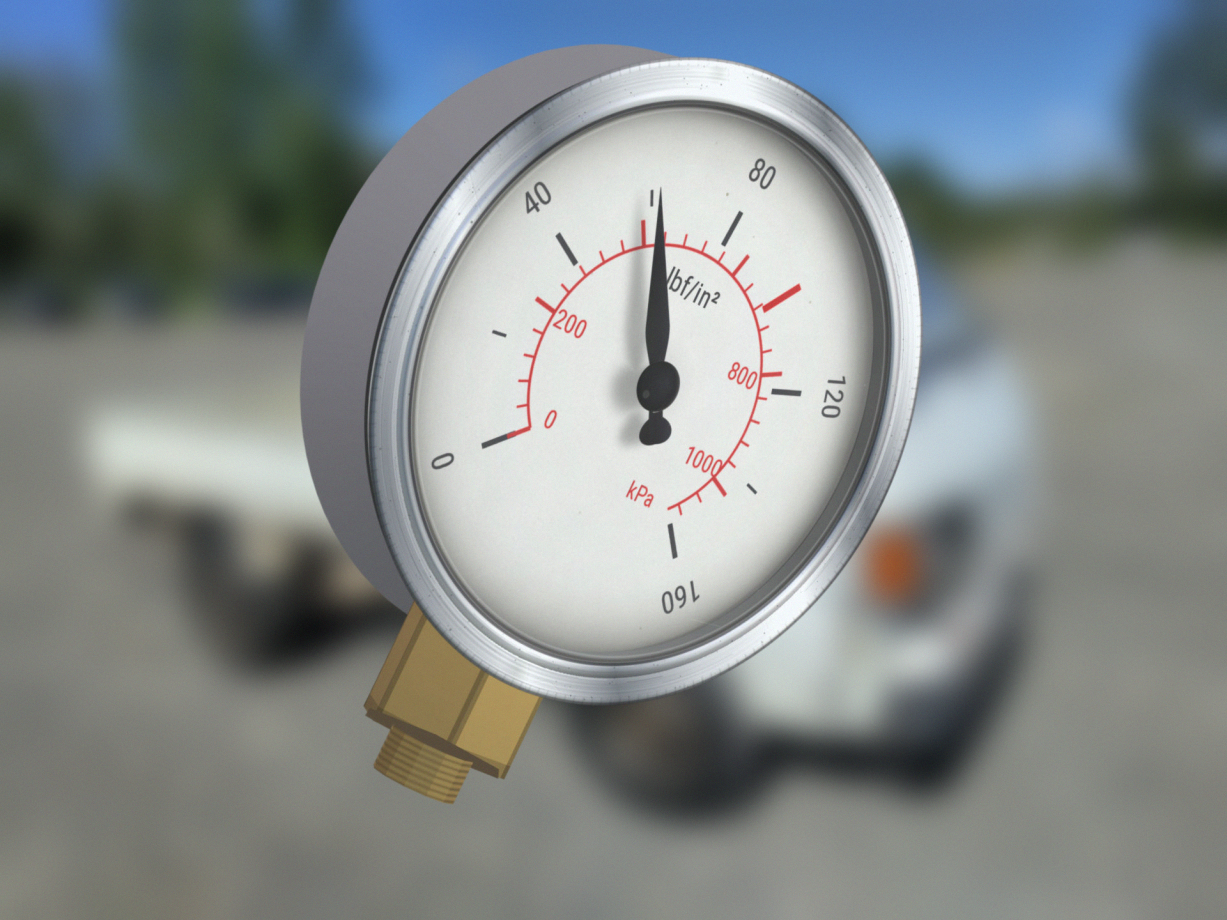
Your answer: 60psi
